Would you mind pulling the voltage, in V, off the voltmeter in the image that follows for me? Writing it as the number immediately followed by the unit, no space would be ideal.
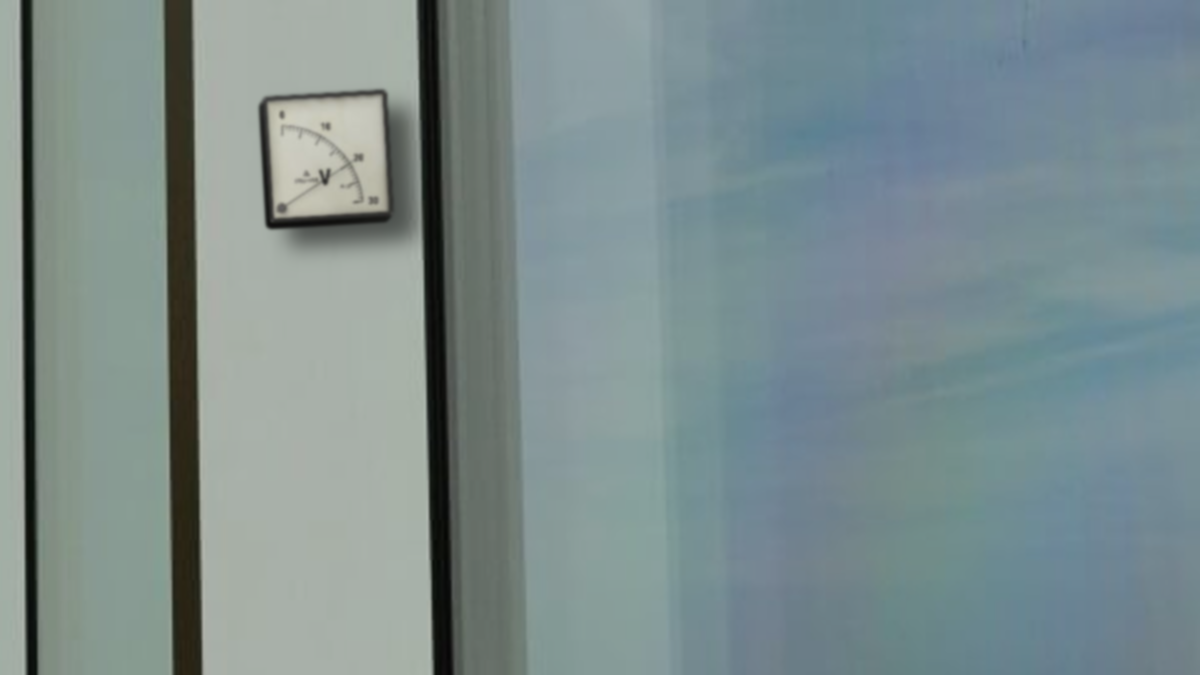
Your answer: 20V
